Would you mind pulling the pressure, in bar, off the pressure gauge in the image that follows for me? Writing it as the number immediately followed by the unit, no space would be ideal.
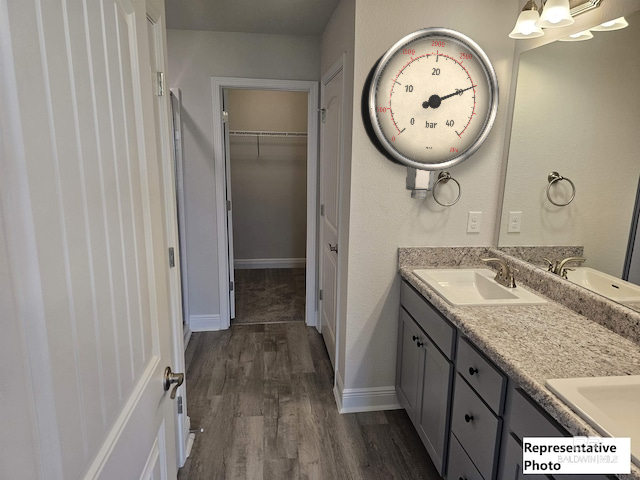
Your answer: 30bar
